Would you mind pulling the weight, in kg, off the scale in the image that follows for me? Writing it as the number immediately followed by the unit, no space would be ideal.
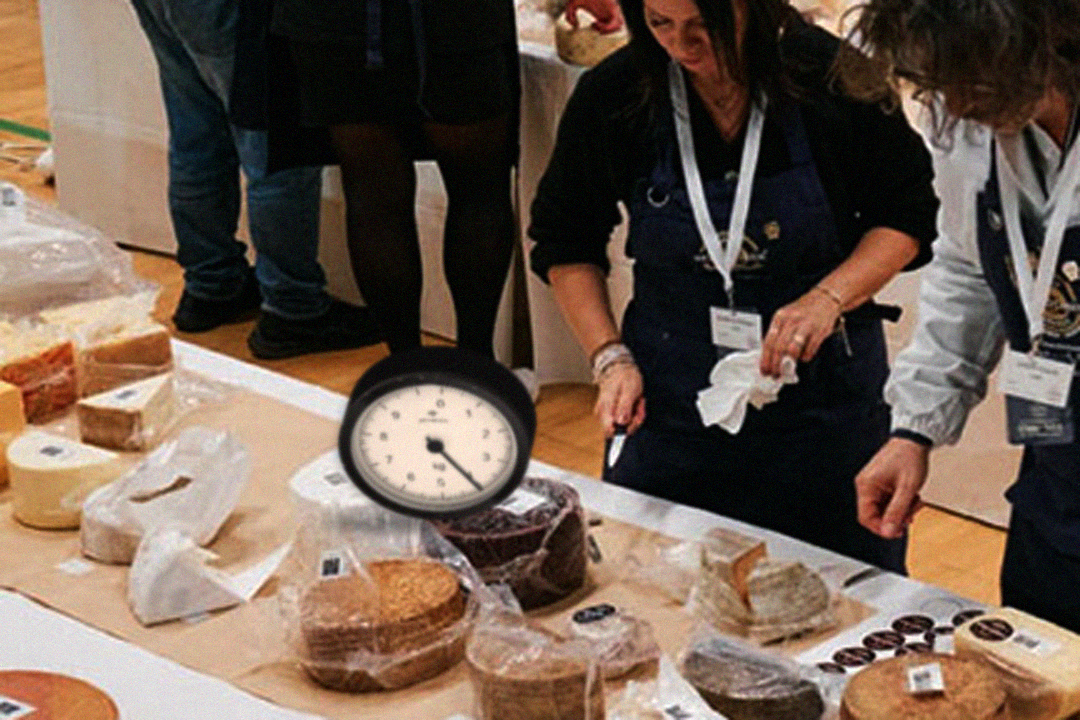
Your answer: 4kg
